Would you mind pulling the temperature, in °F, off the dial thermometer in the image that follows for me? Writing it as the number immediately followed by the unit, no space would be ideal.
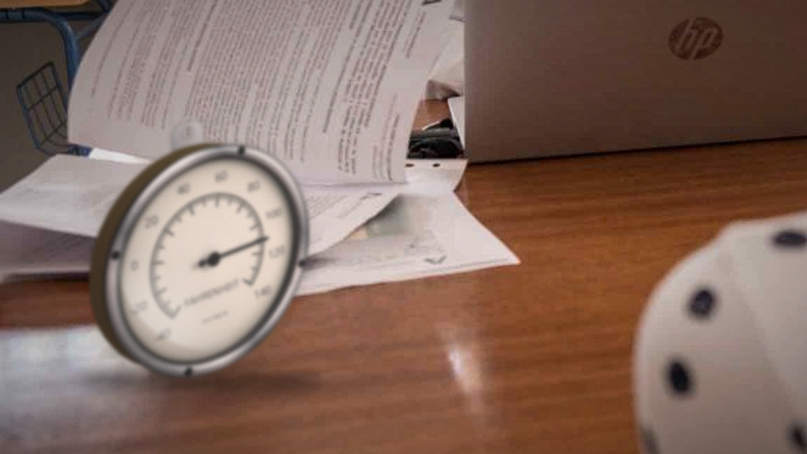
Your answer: 110°F
